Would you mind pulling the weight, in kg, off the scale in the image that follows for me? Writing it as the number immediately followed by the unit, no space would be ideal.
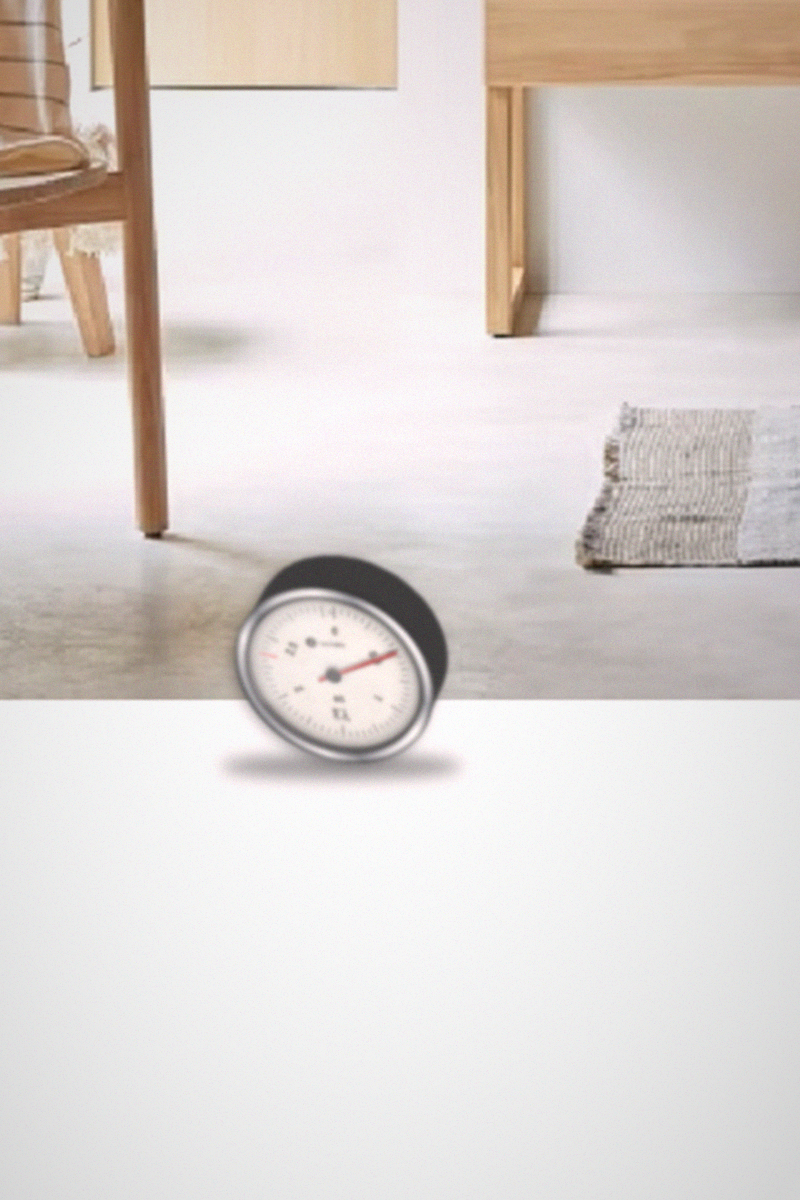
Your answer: 0.5kg
